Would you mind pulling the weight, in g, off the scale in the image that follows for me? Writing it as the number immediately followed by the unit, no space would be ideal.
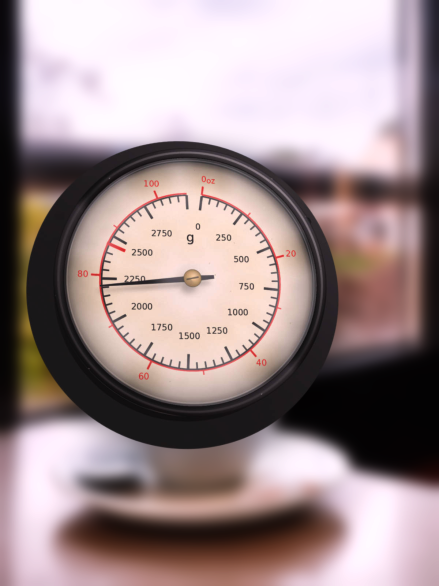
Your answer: 2200g
